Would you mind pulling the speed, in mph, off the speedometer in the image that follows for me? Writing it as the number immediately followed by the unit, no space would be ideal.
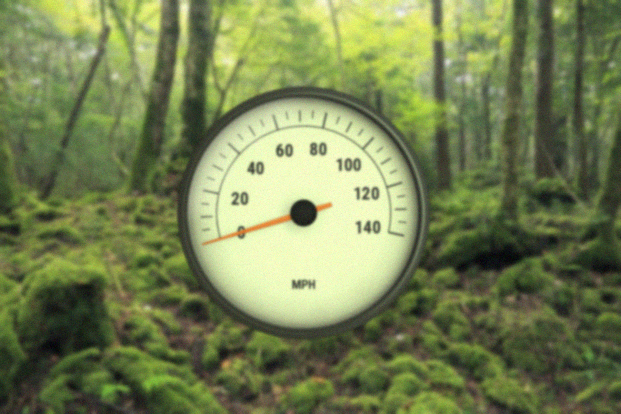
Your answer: 0mph
